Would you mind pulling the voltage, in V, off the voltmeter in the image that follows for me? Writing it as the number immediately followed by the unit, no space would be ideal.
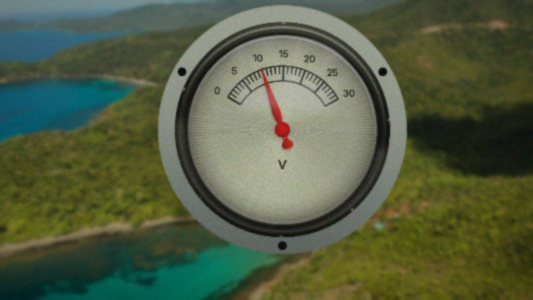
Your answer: 10V
